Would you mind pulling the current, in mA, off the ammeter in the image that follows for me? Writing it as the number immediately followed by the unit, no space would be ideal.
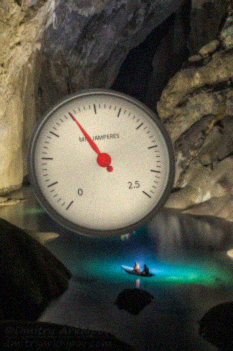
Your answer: 1mA
